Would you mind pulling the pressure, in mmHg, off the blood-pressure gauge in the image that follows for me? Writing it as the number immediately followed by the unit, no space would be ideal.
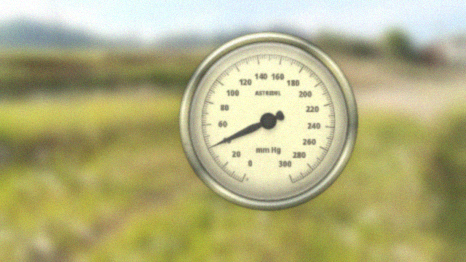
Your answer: 40mmHg
